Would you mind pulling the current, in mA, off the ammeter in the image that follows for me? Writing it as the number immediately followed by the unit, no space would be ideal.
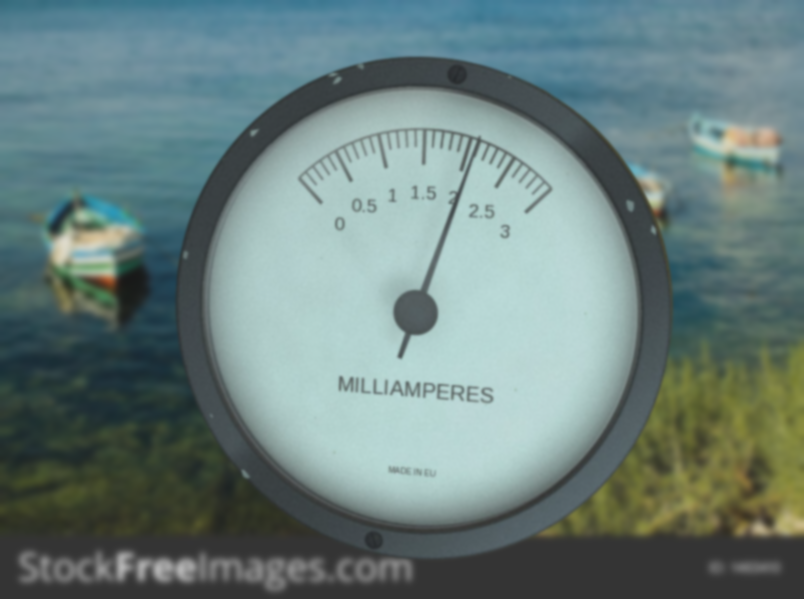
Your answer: 2.1mA
